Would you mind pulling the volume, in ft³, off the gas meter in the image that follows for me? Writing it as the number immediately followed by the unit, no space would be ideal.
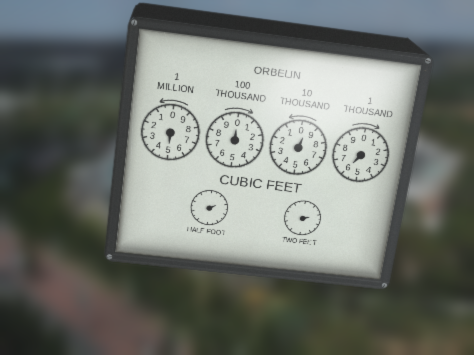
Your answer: 499600ft³
